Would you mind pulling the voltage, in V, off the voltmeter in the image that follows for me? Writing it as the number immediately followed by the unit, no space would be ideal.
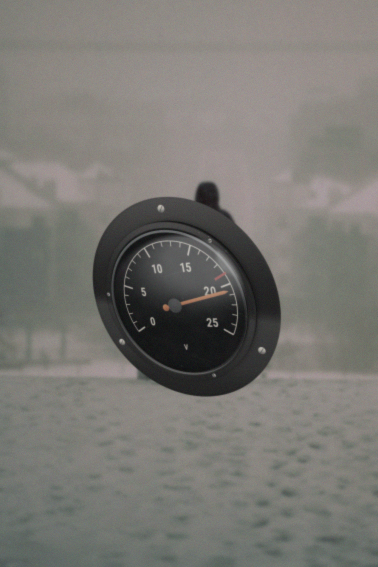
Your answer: 20.5V
